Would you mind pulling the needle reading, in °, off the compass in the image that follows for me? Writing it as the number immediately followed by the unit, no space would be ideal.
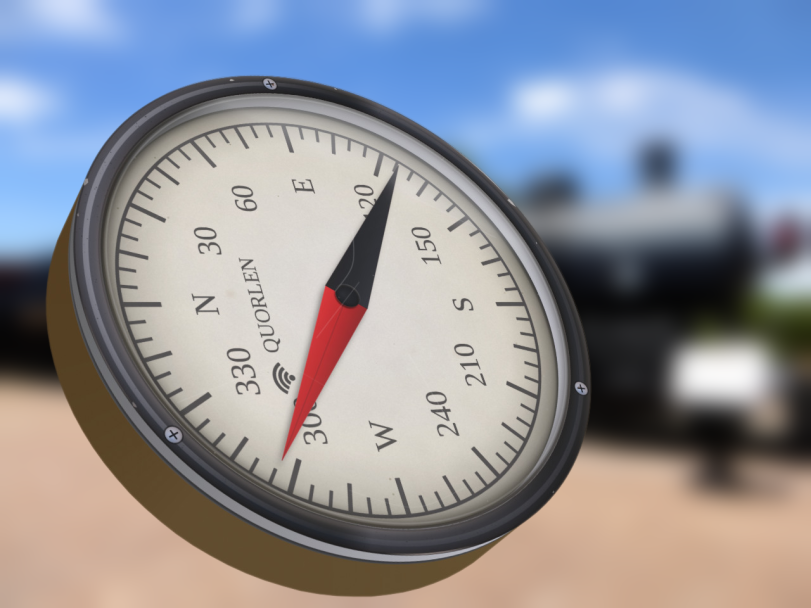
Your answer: 305°
